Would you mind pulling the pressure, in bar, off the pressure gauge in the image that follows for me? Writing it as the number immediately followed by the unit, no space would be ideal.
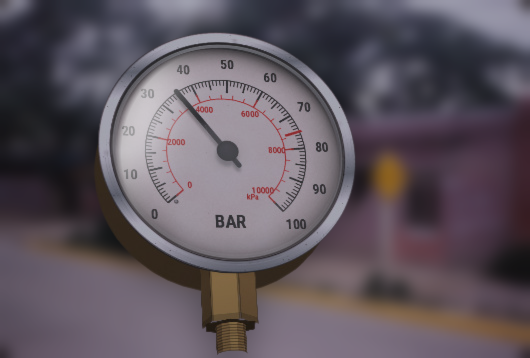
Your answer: 35bar
